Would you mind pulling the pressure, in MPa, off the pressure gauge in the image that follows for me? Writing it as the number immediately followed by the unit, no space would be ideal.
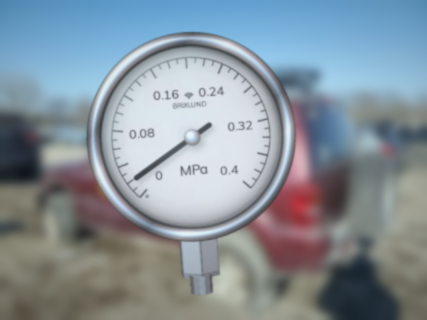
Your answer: 0.02MPa
